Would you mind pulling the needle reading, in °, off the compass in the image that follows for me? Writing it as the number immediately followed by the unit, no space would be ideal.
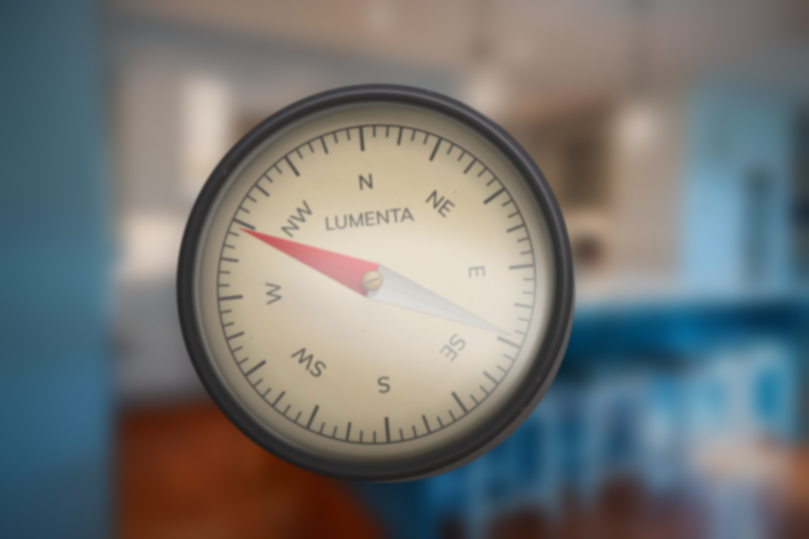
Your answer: 297.5°
